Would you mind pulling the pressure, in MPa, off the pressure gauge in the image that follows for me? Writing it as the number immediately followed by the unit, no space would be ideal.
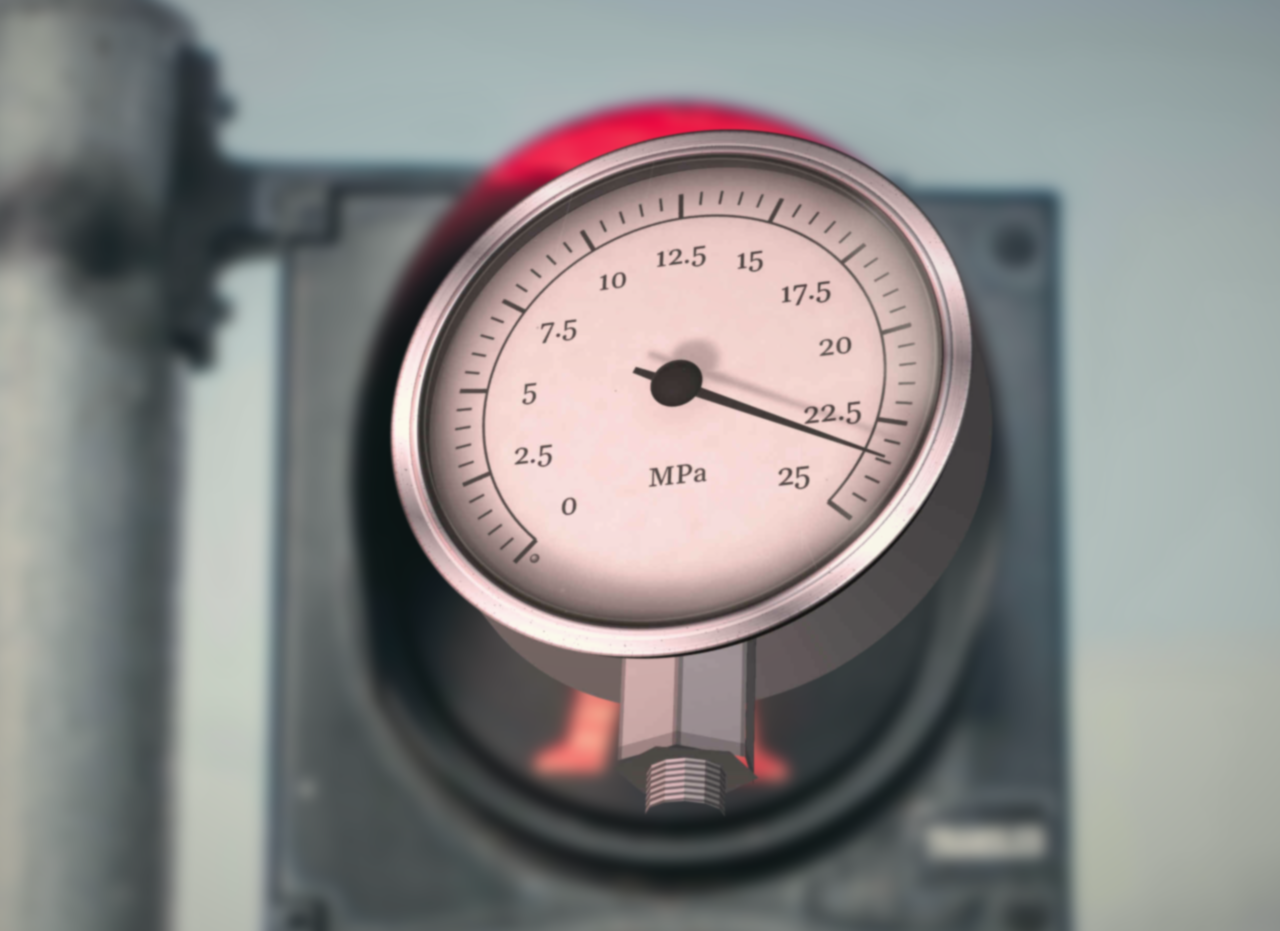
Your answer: 23.5MPa
